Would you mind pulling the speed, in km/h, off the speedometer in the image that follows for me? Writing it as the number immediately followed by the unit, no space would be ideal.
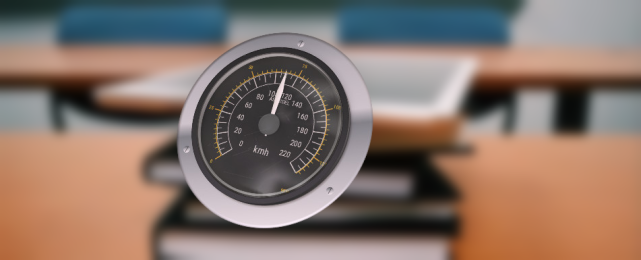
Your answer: 110km/h
